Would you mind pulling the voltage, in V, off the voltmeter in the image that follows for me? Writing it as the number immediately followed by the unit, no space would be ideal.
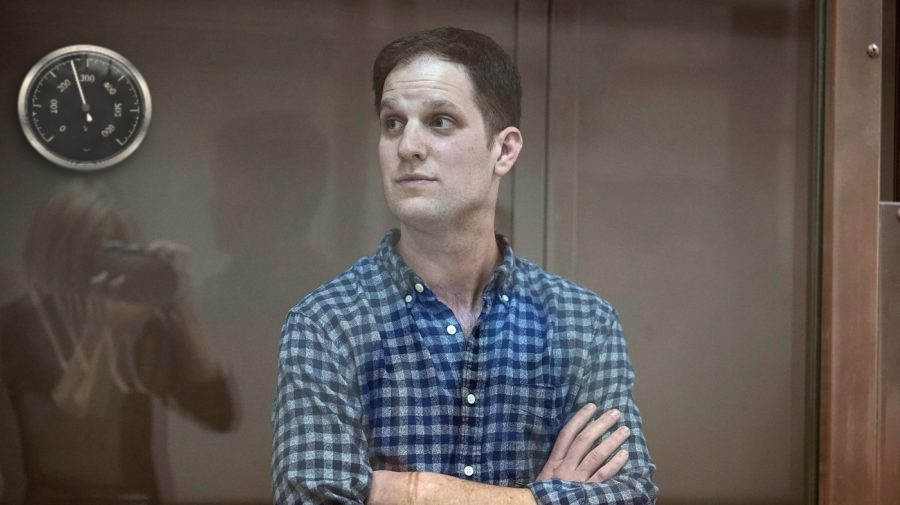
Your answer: 260V
